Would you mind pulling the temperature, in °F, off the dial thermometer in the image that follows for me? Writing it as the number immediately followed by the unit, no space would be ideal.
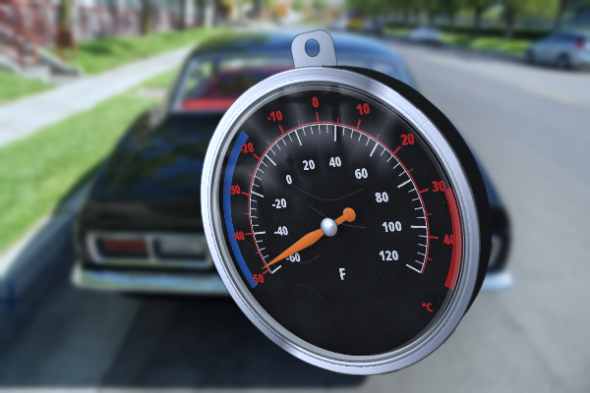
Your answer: -56°F
